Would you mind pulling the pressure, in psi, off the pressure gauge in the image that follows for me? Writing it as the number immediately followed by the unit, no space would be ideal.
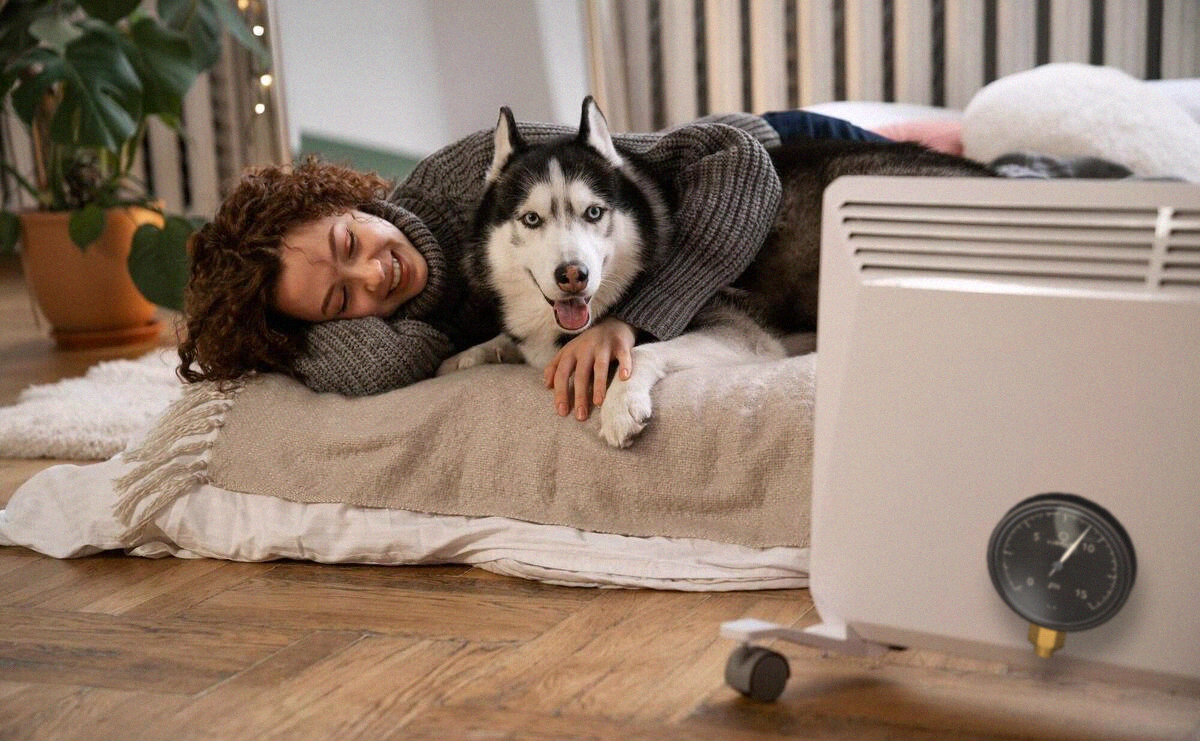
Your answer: 9psi
